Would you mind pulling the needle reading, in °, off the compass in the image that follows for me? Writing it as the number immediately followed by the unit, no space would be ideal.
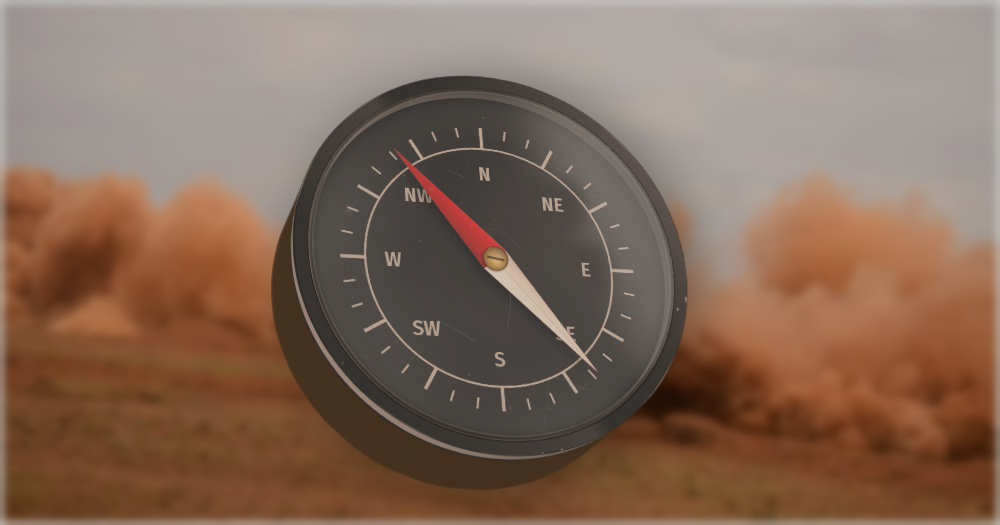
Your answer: 320°
